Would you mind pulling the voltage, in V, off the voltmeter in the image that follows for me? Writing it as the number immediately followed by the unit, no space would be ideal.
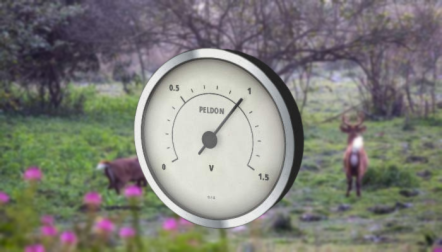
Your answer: 1V
